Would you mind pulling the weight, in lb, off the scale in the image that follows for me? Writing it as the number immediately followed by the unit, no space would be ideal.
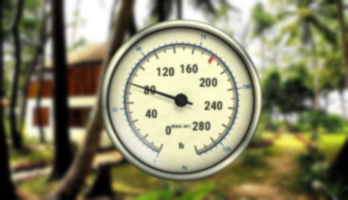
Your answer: 80lb
